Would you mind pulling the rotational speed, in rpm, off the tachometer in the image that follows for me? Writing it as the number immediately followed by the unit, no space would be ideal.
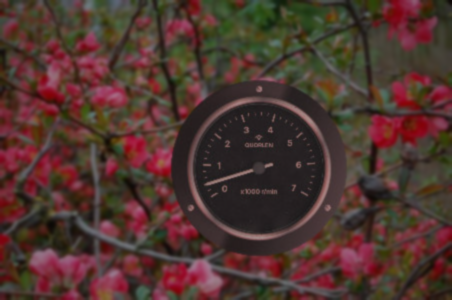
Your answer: 400rpm
